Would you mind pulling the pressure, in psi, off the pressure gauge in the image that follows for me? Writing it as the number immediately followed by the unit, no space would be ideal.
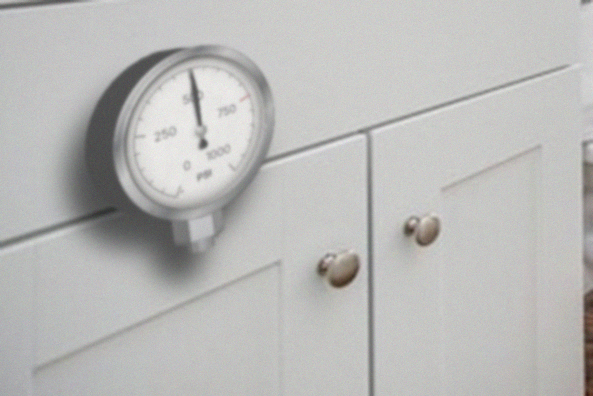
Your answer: 500psi
